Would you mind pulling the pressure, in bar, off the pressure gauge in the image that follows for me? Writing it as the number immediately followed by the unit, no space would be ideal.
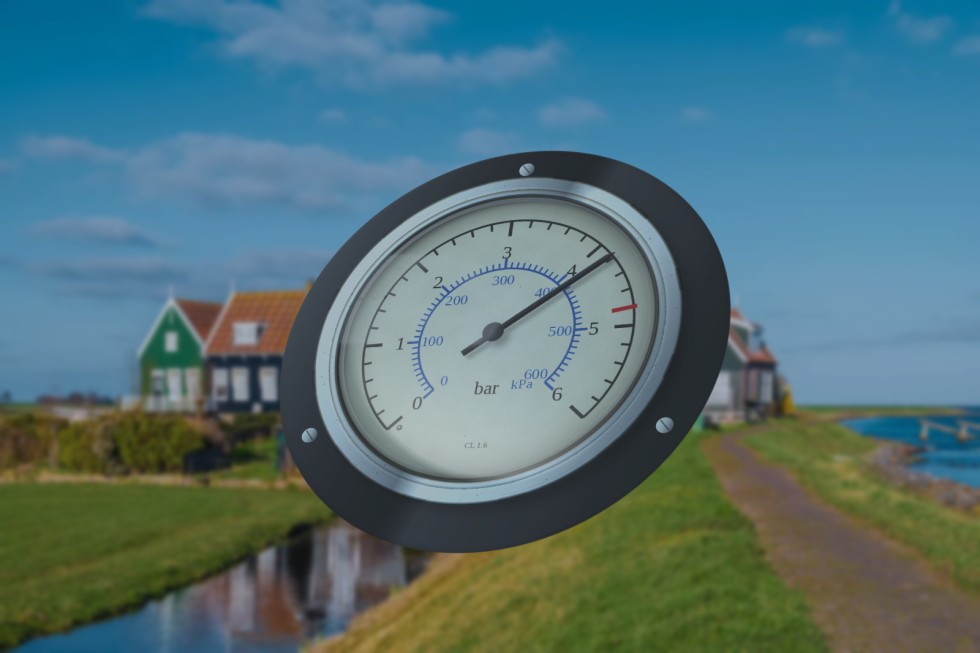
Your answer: 4.2bar
